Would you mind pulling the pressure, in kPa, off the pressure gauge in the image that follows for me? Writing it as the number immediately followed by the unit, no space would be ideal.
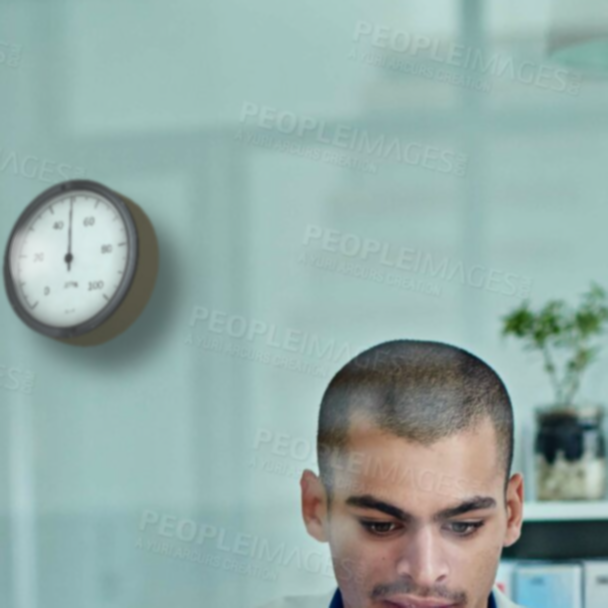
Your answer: 50kPa
